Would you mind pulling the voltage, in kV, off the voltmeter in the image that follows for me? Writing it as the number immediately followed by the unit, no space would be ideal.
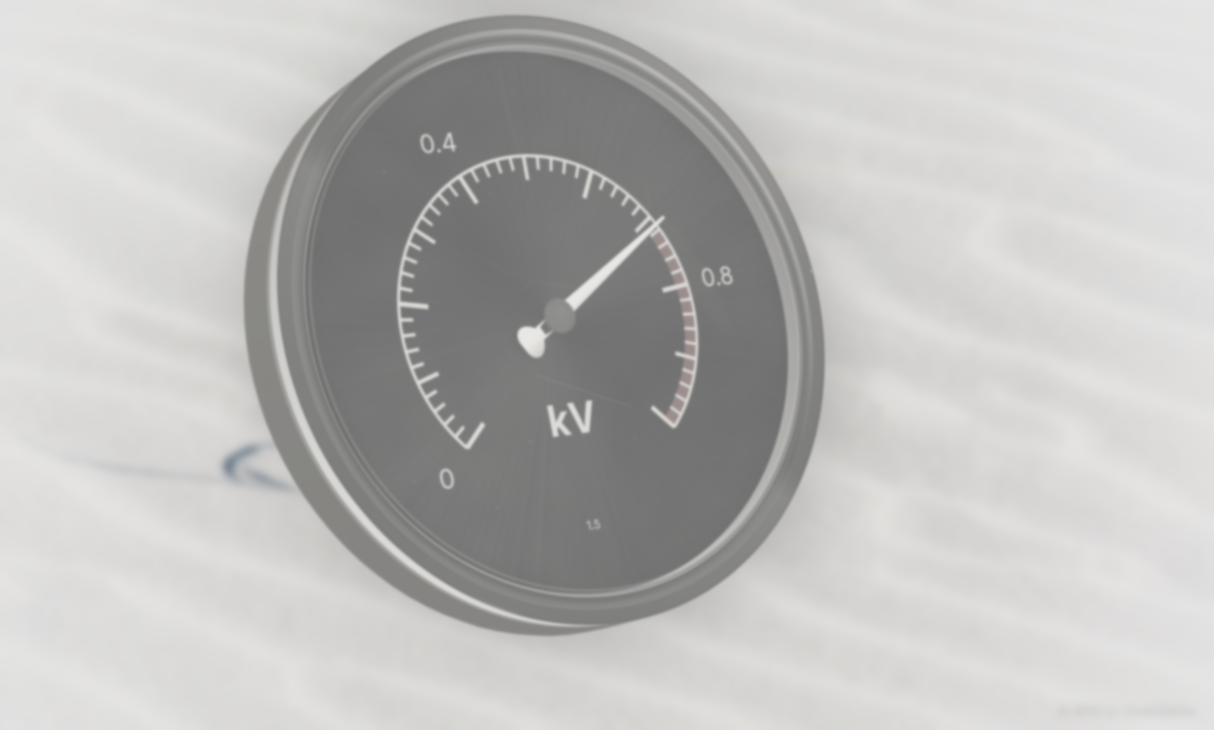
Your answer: 0.71kV
